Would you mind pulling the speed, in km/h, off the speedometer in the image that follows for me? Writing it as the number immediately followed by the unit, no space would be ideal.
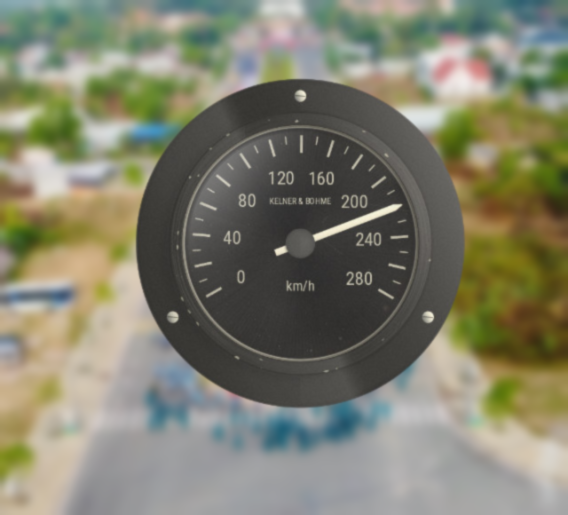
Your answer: 220km/h
